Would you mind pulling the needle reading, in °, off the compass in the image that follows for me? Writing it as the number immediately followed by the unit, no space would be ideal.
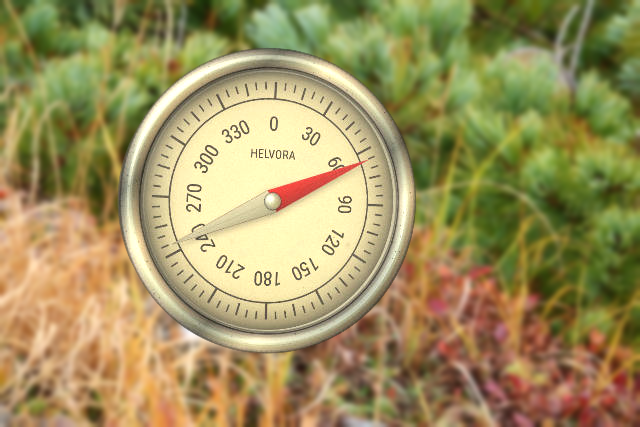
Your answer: 65°
